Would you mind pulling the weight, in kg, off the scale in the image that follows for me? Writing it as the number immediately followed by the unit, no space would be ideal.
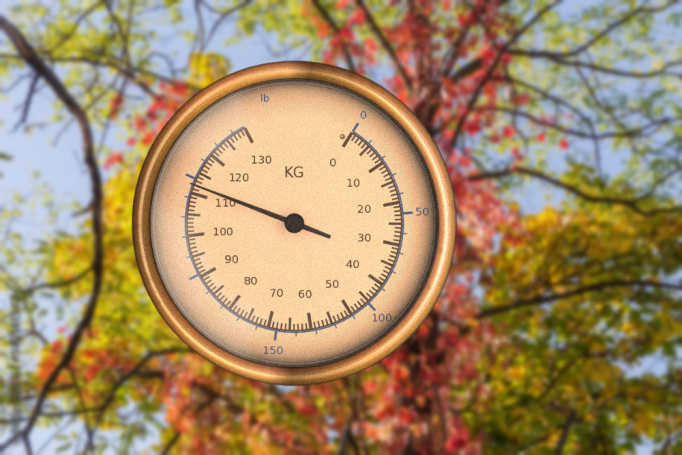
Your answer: 112kg
